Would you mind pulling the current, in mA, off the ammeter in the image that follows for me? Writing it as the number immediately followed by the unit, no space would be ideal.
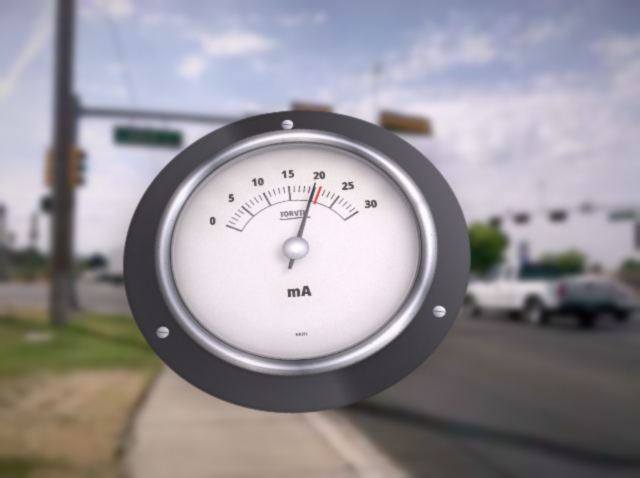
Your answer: 20mA
